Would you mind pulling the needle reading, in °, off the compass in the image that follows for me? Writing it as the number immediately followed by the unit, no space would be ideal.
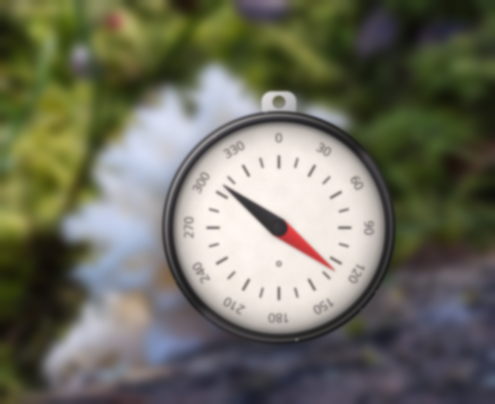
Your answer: 127.5°
